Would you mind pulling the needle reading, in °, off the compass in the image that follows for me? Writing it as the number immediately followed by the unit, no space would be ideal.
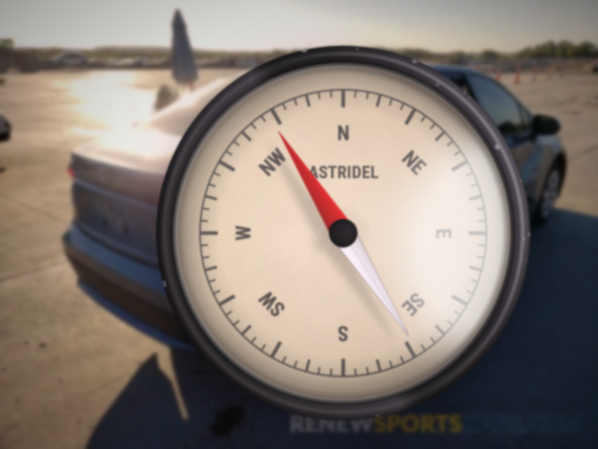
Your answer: 327.5°
